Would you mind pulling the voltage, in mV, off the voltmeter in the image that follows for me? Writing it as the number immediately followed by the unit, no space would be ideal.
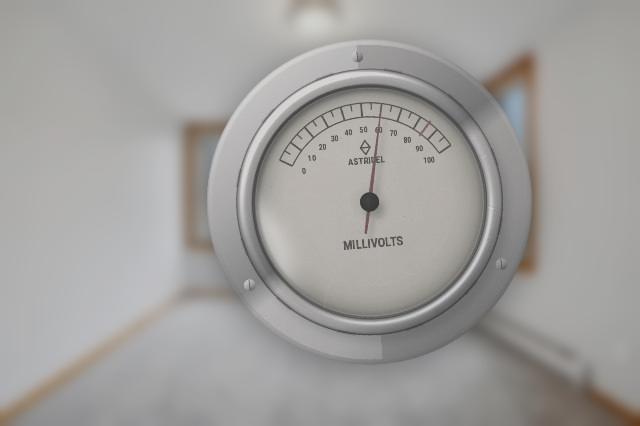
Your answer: 60mV
